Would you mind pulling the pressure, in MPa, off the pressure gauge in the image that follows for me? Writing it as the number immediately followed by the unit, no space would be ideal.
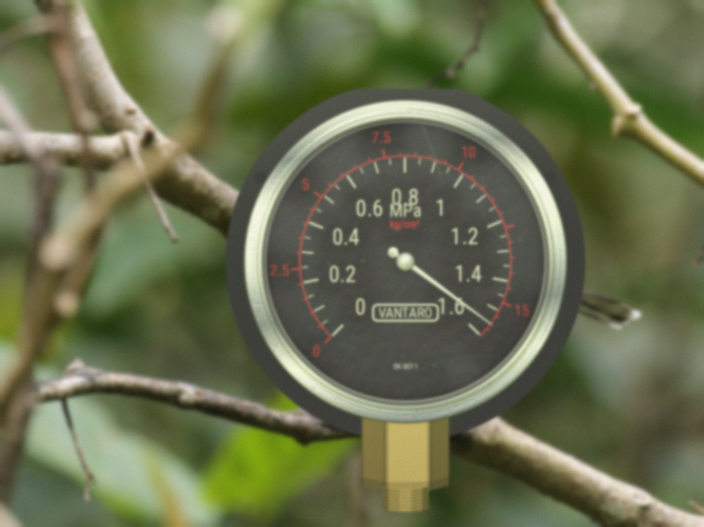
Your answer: 1.55MPa
